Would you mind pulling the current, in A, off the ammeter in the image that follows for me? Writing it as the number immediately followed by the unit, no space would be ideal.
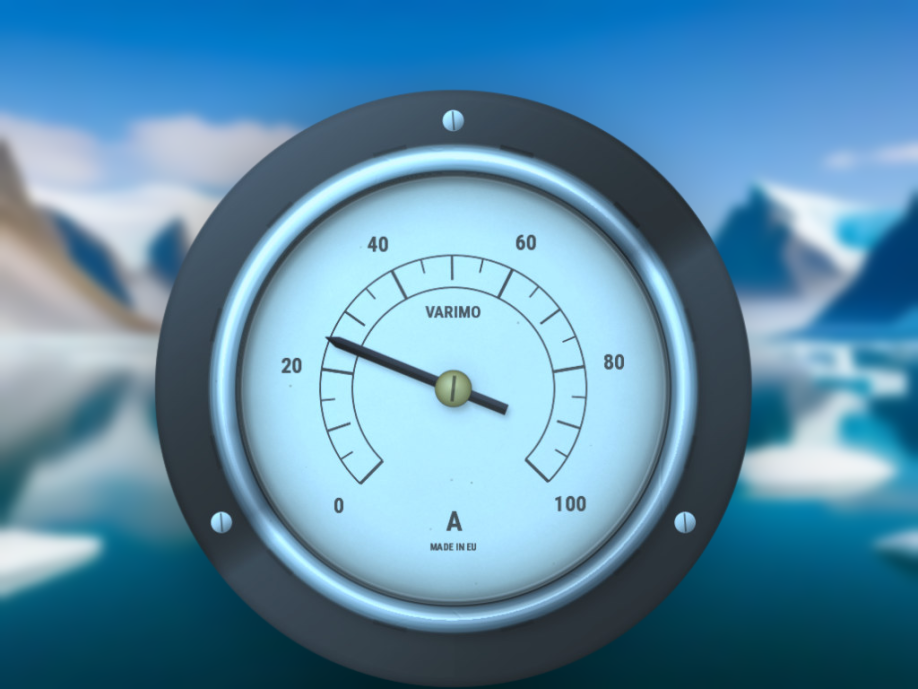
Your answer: 25A
